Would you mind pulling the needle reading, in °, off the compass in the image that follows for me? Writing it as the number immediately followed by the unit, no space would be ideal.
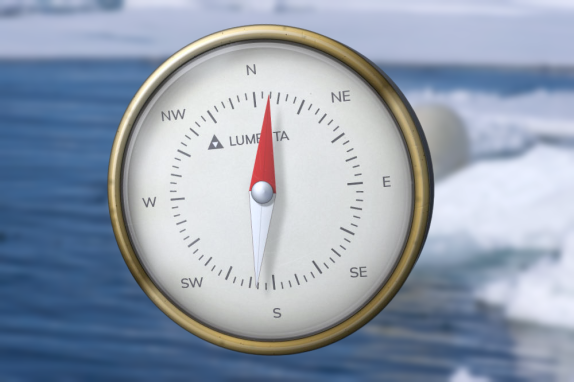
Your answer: 10°
